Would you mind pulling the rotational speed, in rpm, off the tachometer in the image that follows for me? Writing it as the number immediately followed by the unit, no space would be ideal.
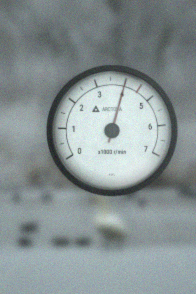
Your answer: 4000rpm
